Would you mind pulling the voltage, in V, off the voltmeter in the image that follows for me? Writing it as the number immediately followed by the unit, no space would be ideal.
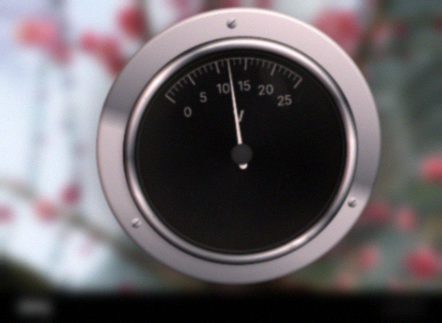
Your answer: 12V
